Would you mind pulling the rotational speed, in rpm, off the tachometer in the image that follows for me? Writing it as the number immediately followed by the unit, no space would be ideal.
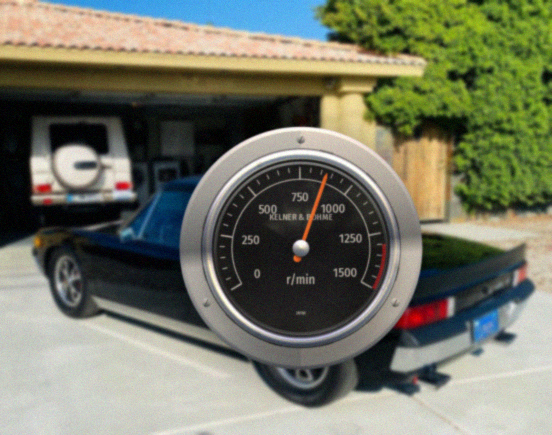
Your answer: 875rpm
